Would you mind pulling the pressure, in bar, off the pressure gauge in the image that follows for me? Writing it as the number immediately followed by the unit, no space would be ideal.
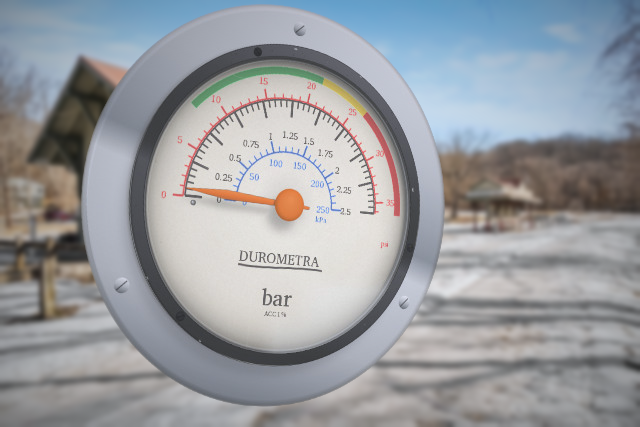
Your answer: 0.05bar
